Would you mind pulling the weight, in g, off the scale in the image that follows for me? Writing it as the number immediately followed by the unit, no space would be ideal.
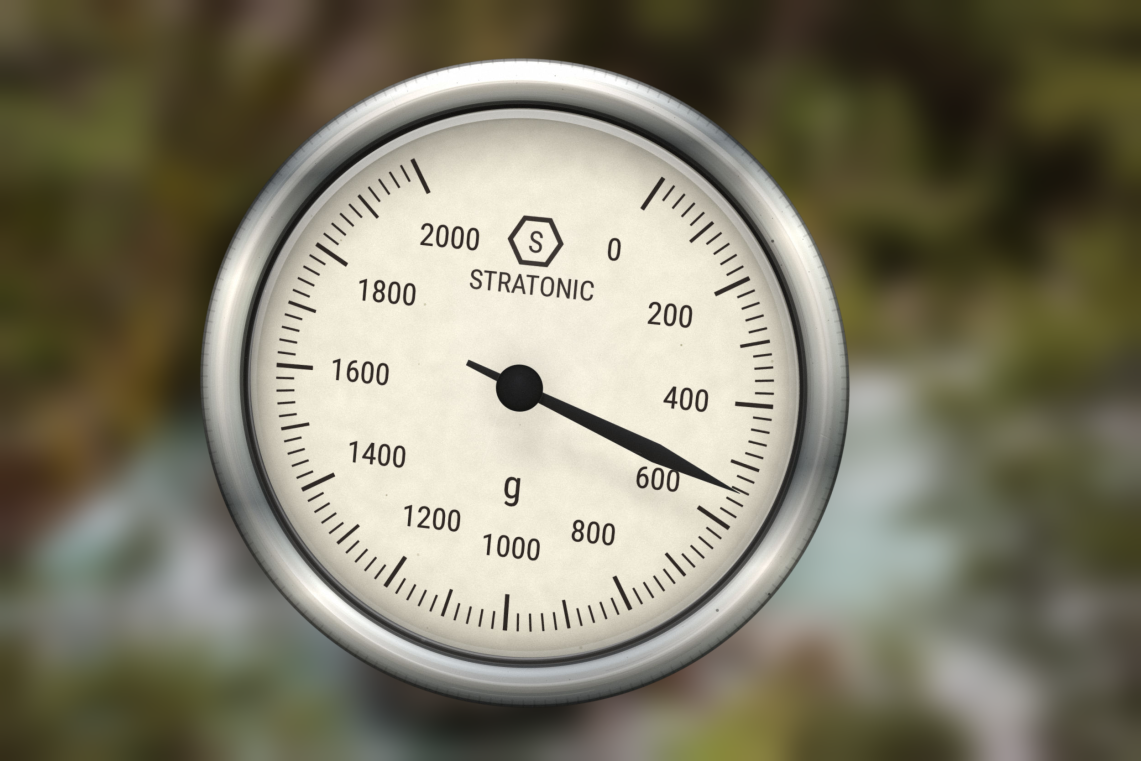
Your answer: 540g
